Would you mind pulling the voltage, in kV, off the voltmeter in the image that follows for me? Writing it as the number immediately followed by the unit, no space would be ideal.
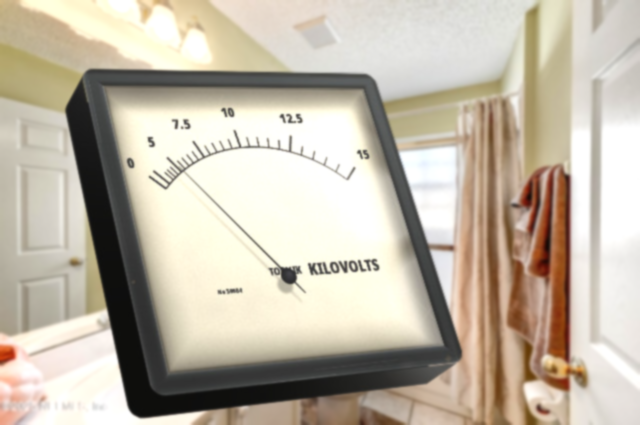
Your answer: 5kV
